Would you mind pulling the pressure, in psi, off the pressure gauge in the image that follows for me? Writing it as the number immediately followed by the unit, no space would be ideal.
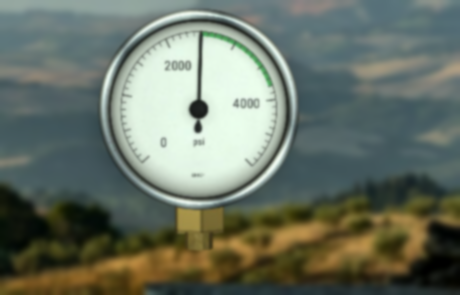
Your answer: 2500psi
